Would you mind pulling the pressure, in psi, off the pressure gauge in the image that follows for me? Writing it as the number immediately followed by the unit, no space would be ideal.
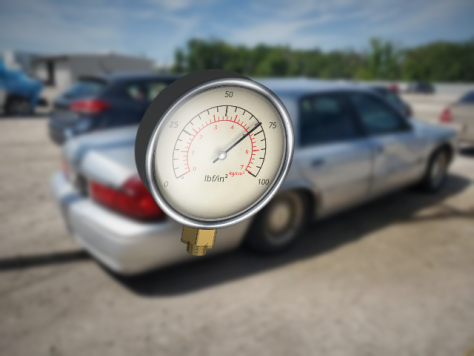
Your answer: 70psi
